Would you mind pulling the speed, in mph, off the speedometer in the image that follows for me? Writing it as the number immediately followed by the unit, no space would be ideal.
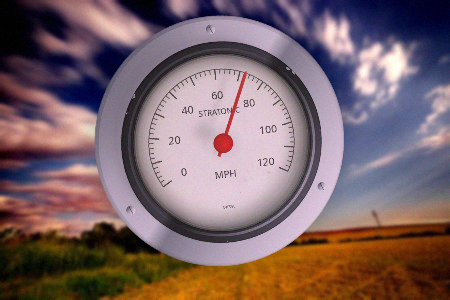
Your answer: 72mph
